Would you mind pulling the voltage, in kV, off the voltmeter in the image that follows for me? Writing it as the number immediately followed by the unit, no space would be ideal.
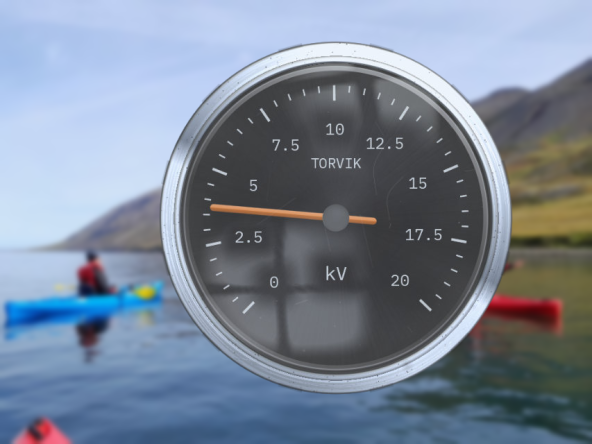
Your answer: 3.75kV
